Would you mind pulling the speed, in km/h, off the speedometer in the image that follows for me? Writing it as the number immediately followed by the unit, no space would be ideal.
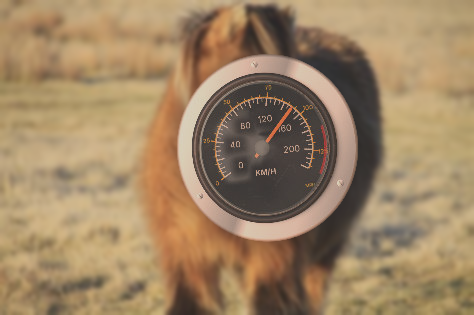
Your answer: 150km/h
